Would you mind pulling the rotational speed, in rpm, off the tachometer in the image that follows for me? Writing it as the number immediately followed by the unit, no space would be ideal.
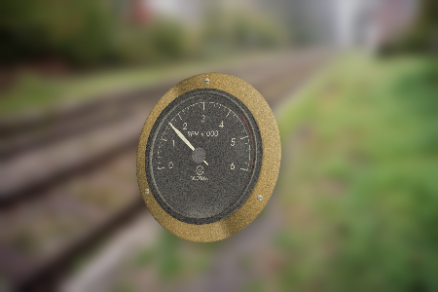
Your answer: 1600rpm
